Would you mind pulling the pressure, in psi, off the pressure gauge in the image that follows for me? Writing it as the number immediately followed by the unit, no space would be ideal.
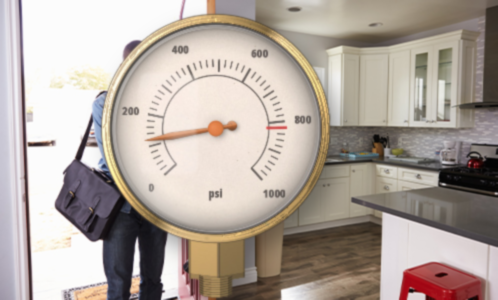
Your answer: 120psi
